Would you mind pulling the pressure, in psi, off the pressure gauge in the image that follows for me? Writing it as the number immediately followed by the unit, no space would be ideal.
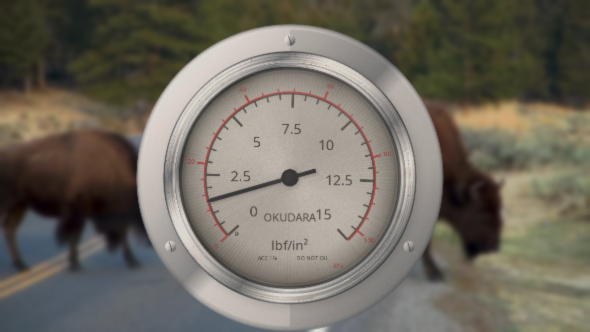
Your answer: 1.5psi
